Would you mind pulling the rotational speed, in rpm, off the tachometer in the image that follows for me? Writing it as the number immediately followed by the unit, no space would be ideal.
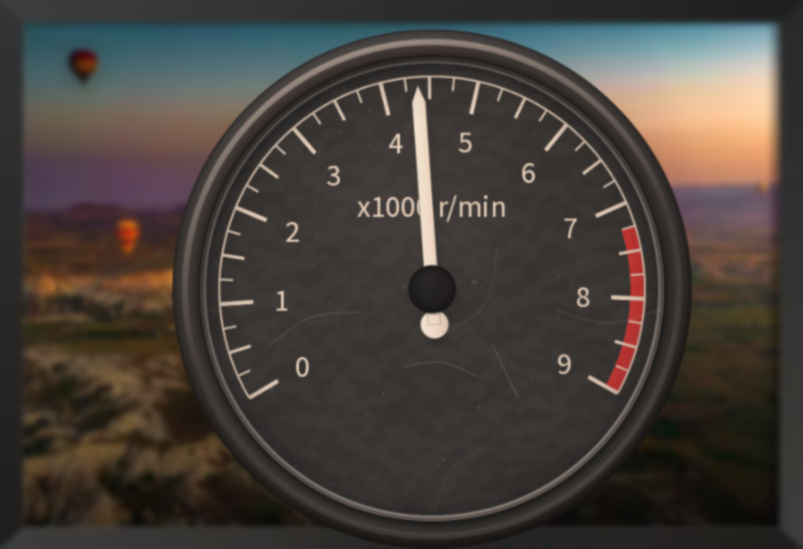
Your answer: 4375rpm
